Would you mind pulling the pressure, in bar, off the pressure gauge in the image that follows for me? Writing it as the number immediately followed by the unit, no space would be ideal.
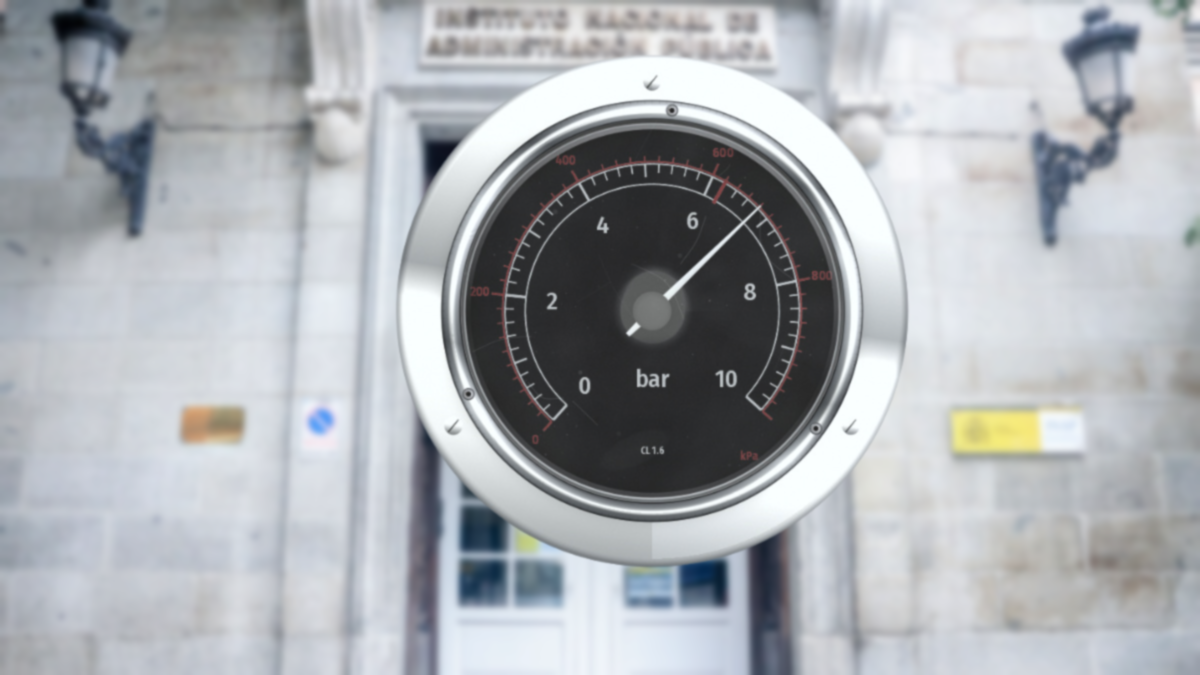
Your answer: 6.8bar
